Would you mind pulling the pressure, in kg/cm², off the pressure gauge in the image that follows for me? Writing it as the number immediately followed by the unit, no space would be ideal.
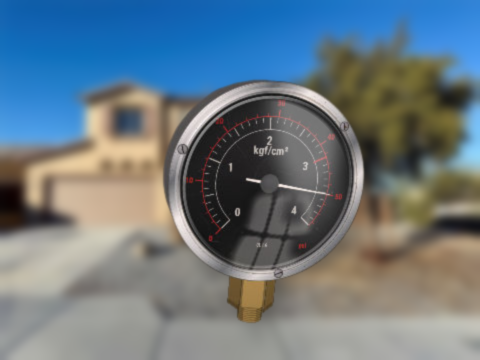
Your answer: 3.5kg/cm²
